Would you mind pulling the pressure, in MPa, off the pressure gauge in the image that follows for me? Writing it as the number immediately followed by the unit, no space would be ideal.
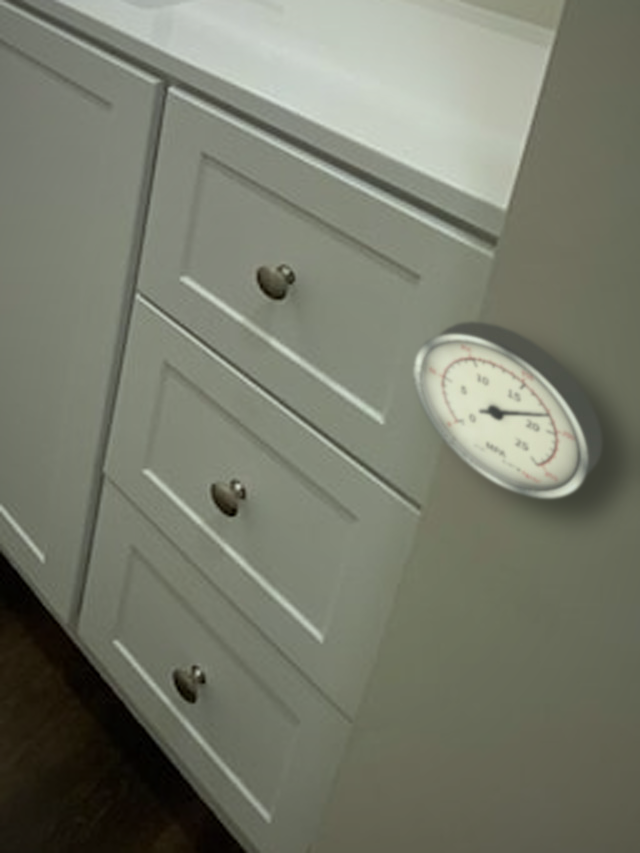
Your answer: 18MPa
